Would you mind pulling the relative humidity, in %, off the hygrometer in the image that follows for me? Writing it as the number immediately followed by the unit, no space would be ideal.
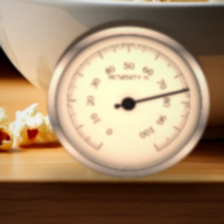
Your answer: 75%
